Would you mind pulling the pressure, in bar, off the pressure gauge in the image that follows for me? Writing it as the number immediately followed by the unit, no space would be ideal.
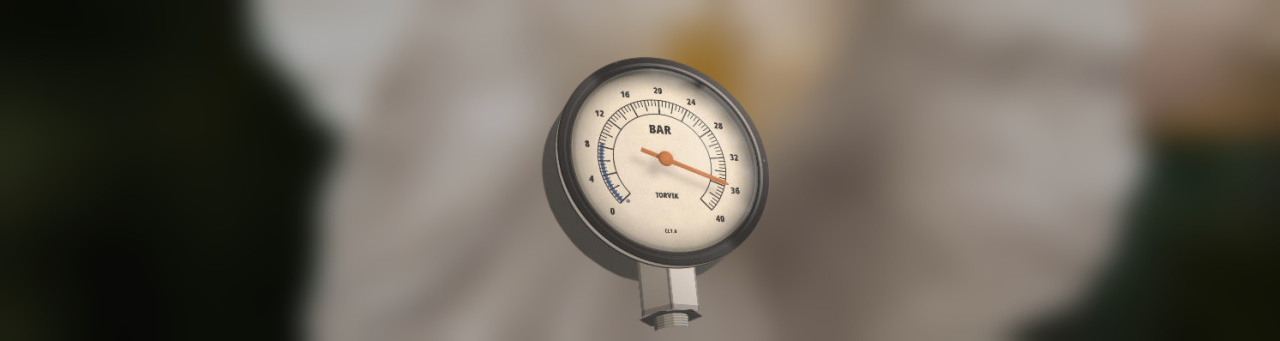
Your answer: 36bar
